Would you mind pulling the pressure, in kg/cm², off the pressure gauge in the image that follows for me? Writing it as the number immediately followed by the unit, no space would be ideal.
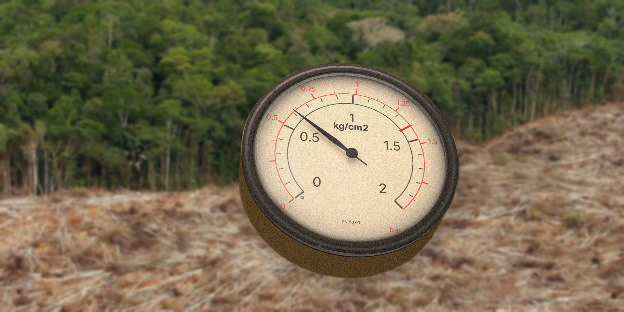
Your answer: 0.6kg/cm²
